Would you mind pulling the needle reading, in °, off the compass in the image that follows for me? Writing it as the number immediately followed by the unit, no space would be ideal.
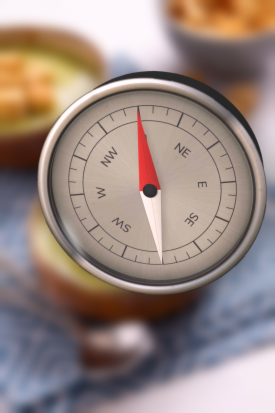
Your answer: 0°
